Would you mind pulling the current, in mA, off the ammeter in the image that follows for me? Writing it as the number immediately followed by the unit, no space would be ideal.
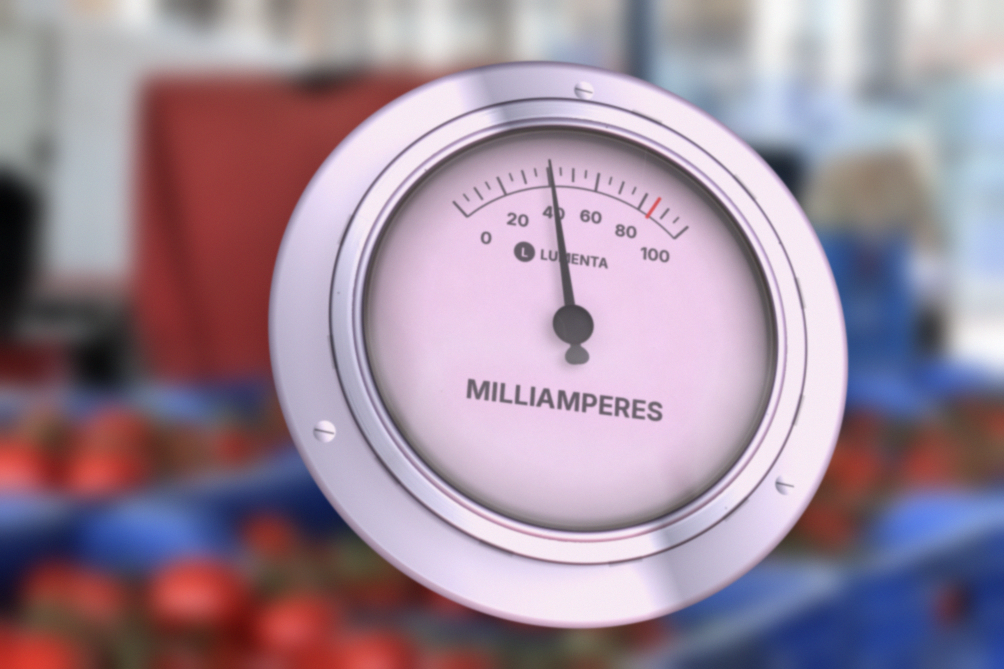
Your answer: 40mA
